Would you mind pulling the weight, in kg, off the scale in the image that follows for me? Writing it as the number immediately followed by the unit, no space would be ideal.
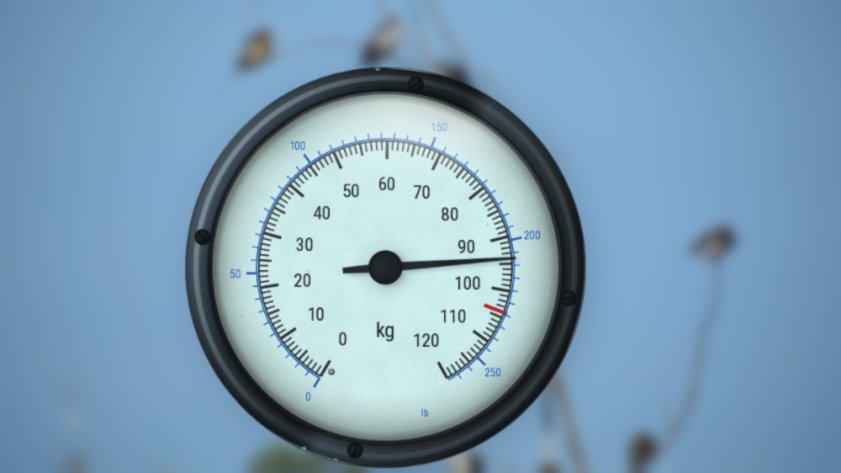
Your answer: 94kg
